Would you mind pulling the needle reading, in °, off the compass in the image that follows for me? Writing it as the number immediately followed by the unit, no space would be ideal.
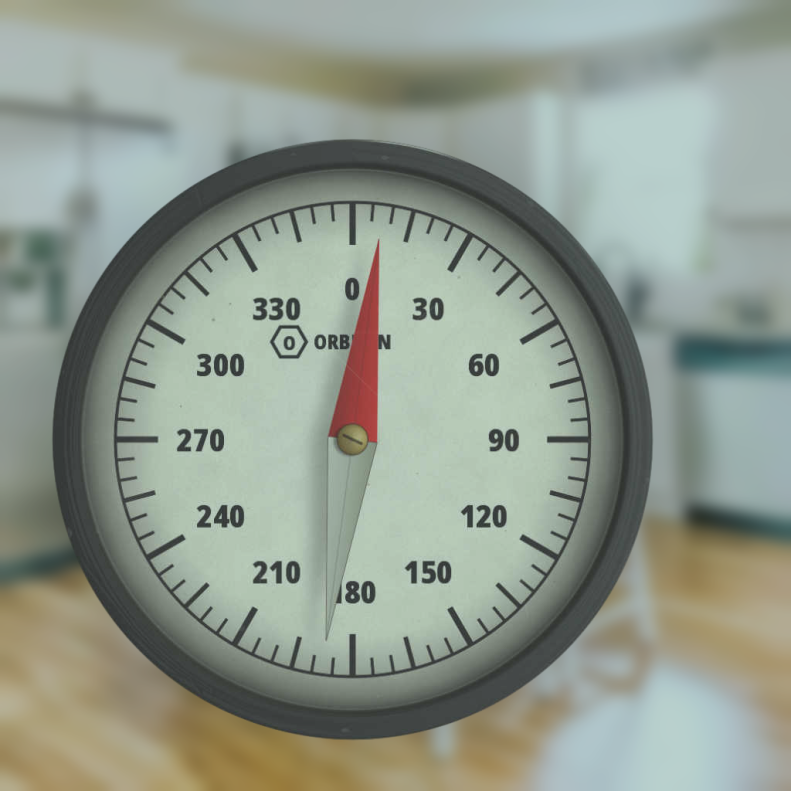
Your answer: 7.5°
